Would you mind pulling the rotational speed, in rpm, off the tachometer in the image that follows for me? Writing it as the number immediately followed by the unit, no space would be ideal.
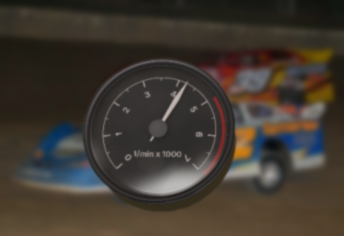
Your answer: 4250rpm
